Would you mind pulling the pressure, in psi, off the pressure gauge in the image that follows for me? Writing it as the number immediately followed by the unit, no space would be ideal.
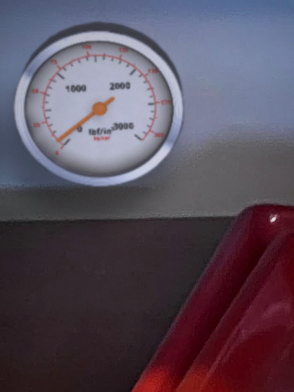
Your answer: 100psi
